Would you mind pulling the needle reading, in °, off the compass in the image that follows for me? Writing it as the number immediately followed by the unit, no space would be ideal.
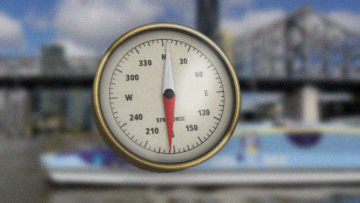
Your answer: 185°
